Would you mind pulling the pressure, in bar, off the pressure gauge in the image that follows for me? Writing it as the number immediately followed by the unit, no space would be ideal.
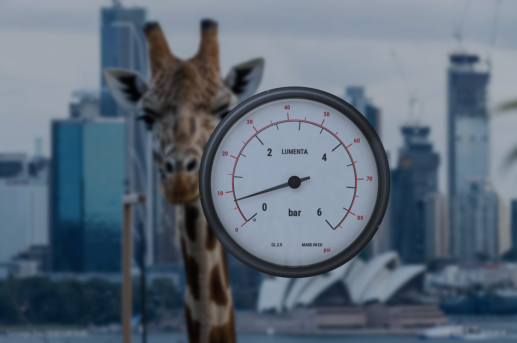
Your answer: 0.5bar
